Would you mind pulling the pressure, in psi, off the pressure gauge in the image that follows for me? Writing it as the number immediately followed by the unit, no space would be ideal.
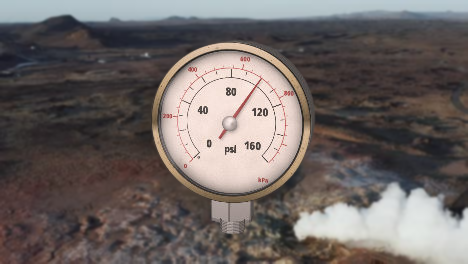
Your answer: 100psi
